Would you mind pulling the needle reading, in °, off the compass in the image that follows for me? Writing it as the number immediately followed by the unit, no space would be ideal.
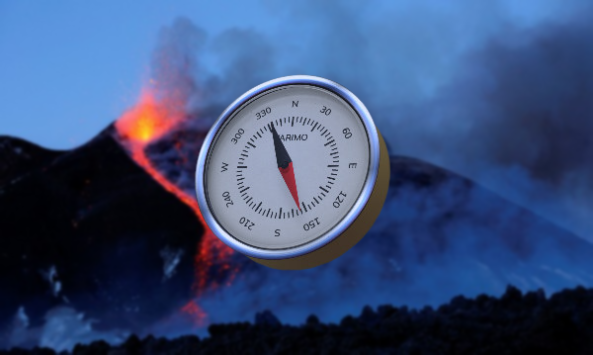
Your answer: 155°
